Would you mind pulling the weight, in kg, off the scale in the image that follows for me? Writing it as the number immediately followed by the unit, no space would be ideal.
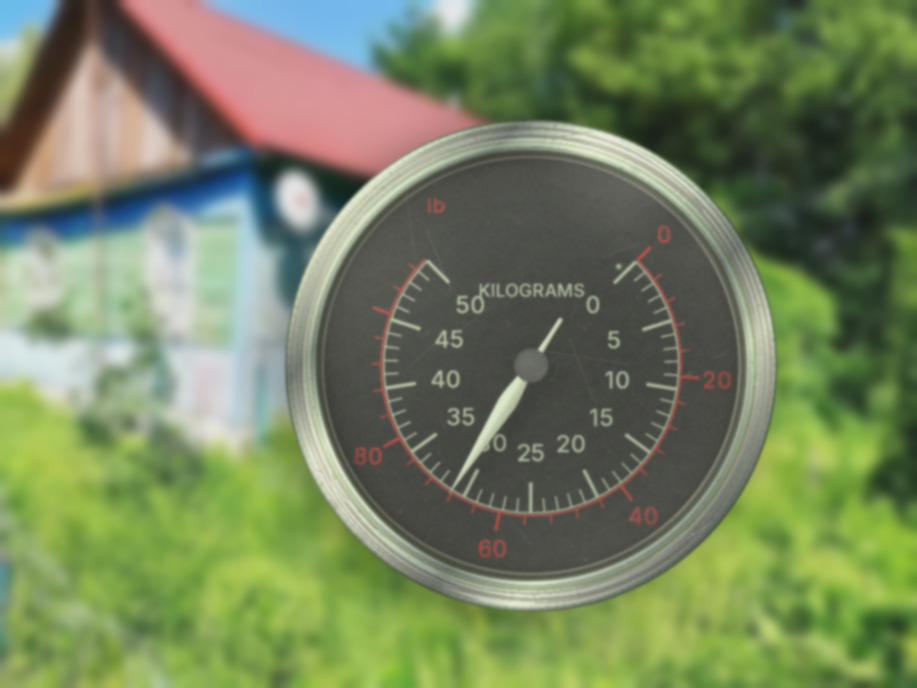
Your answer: 31kg
